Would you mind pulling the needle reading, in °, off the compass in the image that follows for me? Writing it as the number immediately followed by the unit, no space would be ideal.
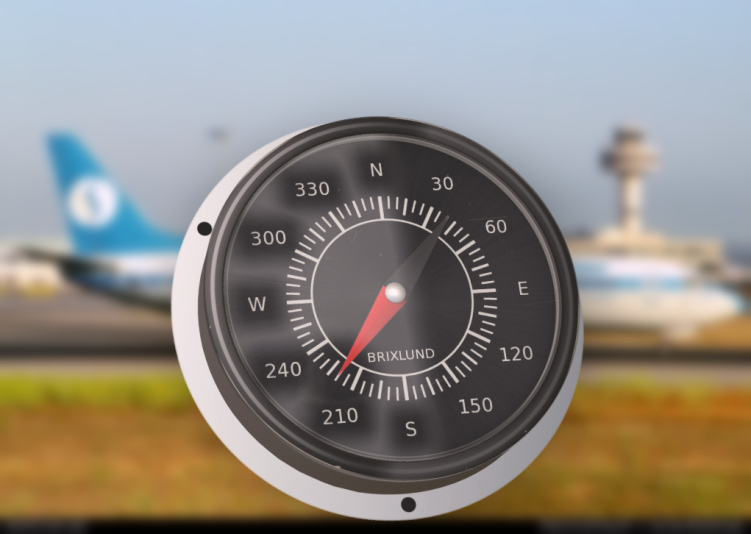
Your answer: 220°
